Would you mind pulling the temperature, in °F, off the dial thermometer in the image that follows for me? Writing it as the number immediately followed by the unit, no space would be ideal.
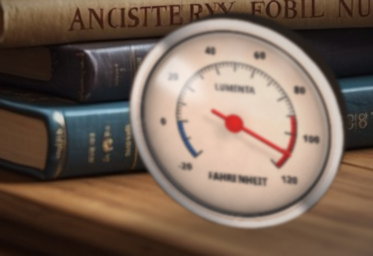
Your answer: 110°F
